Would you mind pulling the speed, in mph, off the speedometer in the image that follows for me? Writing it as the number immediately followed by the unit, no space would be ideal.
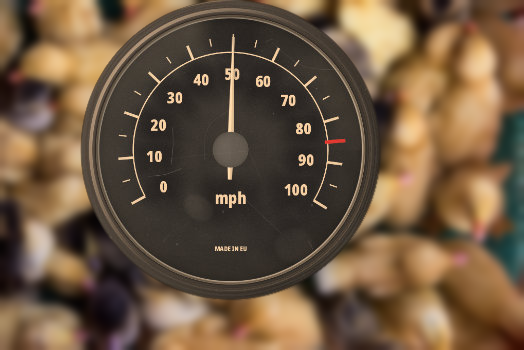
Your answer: 50mph
